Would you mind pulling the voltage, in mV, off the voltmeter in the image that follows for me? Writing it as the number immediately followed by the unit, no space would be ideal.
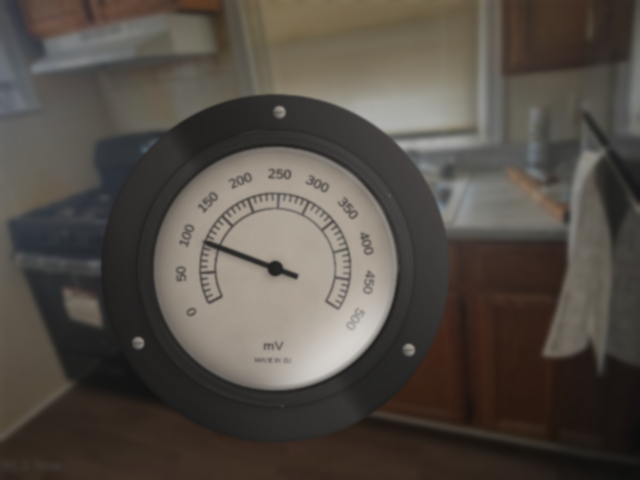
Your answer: 100mV
